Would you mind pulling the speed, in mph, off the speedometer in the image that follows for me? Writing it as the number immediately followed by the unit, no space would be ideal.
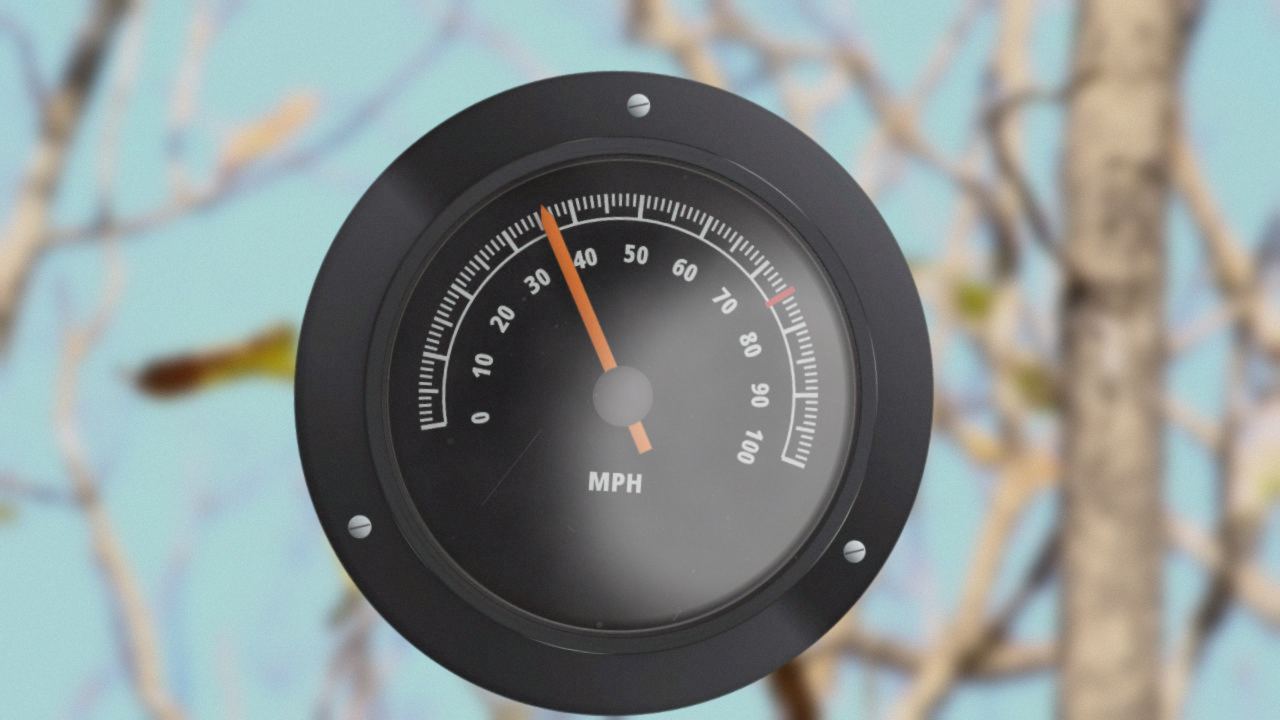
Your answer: 36mph
